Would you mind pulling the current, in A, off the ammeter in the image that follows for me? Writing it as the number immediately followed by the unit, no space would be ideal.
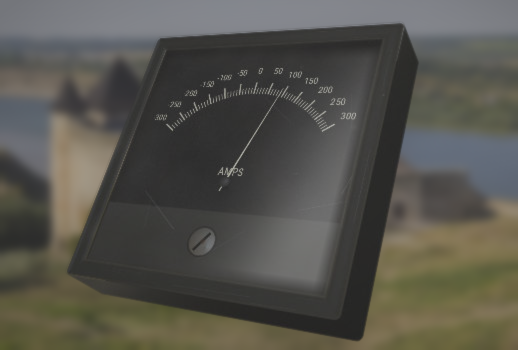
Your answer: 100A
